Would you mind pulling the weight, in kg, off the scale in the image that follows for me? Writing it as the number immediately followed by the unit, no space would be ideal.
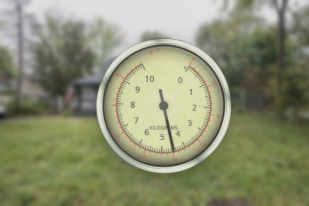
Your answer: 4.5kg
